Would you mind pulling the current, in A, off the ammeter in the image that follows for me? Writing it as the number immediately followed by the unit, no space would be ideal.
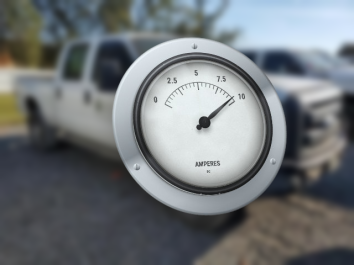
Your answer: 9.5A
